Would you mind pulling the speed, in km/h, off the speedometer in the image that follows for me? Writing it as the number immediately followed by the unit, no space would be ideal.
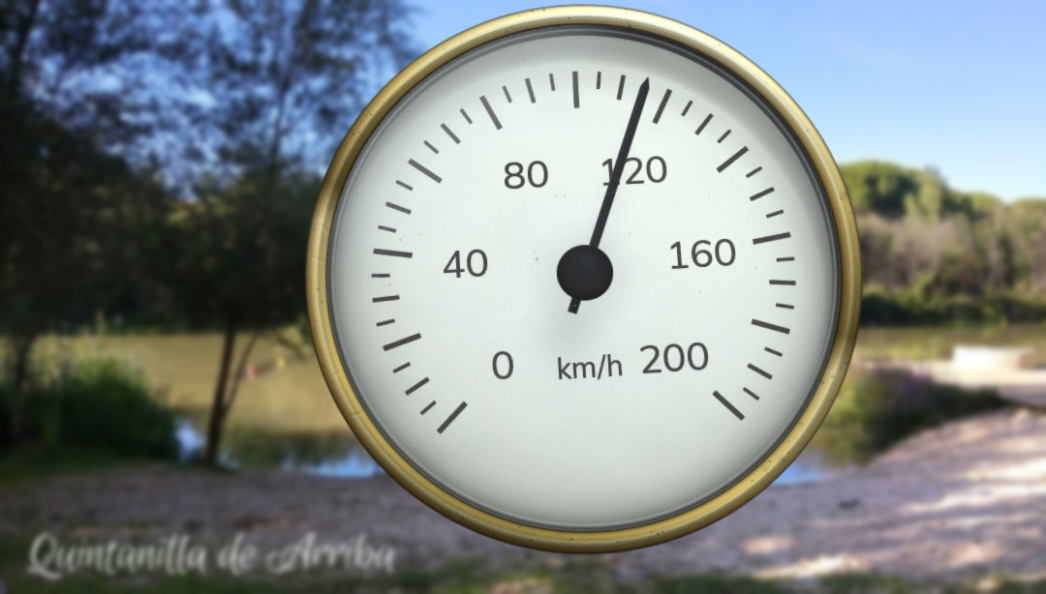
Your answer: 115km/h
